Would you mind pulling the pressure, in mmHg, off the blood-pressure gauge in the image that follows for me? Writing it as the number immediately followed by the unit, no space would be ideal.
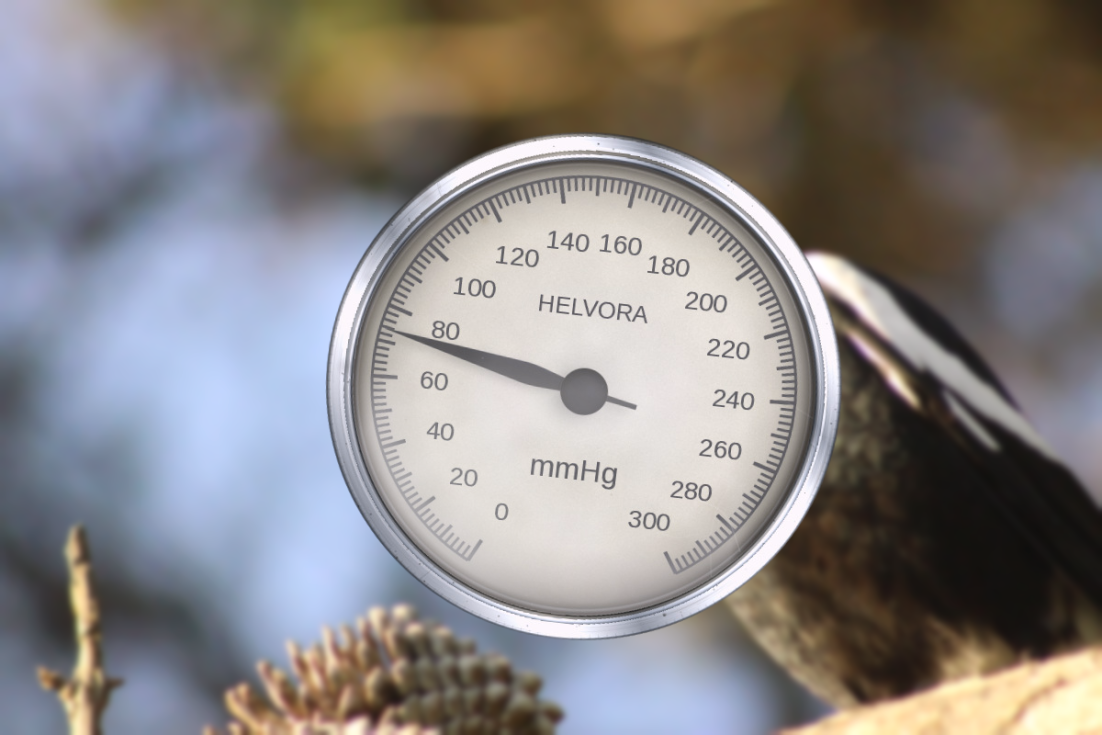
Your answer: 74mmHg
